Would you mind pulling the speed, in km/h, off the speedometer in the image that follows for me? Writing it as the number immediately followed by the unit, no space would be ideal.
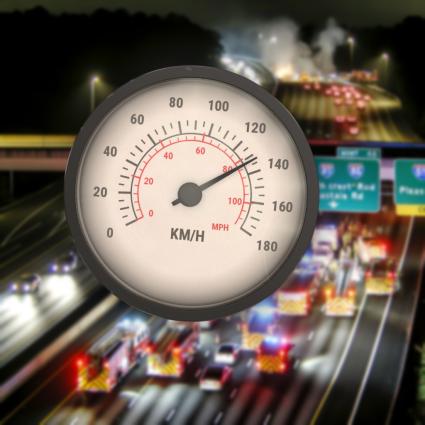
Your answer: 132.5km/h
